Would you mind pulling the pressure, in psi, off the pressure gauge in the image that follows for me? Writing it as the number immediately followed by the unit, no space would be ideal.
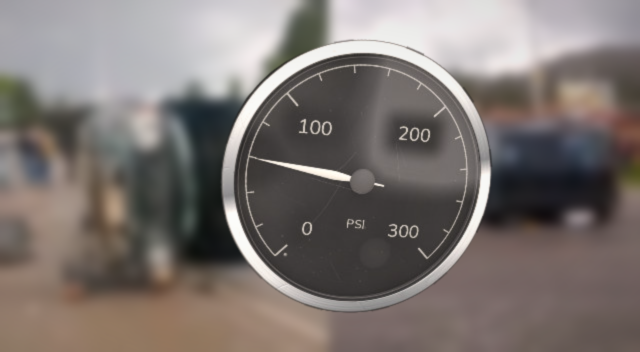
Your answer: 60psi
